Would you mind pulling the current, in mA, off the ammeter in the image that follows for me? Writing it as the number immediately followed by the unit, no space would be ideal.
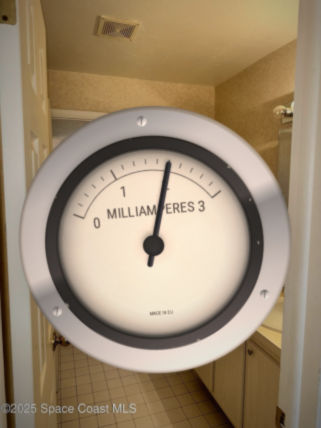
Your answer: 2mA
